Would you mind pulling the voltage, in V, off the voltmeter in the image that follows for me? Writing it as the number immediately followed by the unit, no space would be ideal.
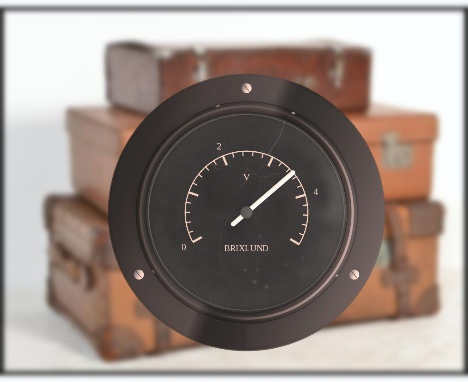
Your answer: 3.5V
